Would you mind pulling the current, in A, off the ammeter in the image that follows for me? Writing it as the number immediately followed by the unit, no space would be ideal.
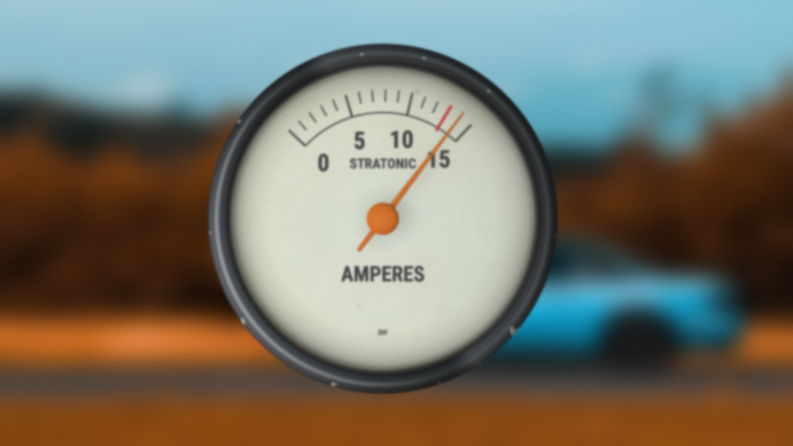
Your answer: 14A
